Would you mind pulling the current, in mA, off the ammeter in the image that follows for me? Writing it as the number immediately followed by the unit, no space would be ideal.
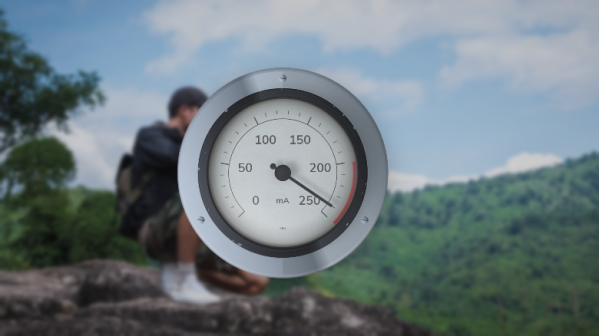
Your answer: 240mA
